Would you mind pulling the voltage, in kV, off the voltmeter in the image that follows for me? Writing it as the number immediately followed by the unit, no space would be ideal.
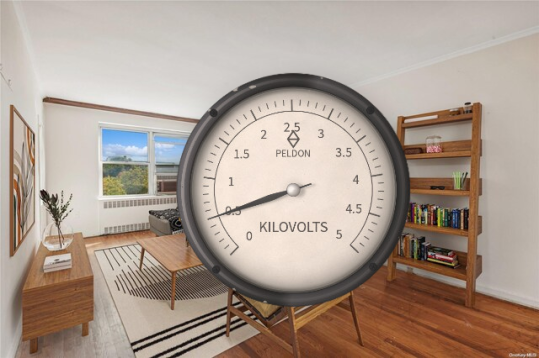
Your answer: 0.5kV
